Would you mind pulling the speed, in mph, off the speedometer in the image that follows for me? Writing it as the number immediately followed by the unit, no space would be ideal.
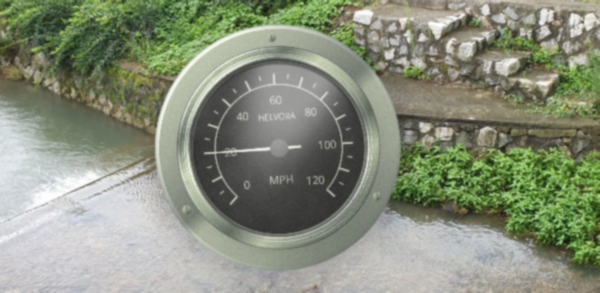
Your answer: 20mph
